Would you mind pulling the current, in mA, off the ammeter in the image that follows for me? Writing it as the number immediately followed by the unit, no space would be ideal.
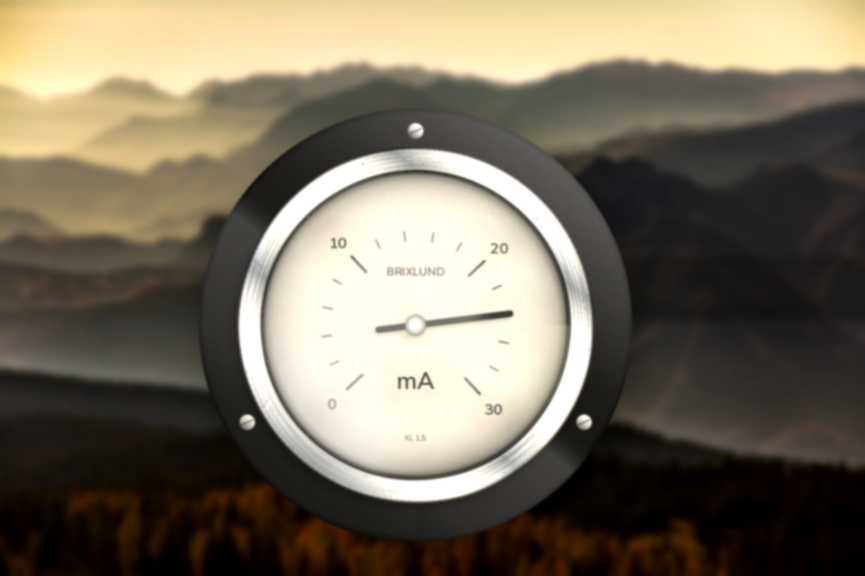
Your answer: 24mA
